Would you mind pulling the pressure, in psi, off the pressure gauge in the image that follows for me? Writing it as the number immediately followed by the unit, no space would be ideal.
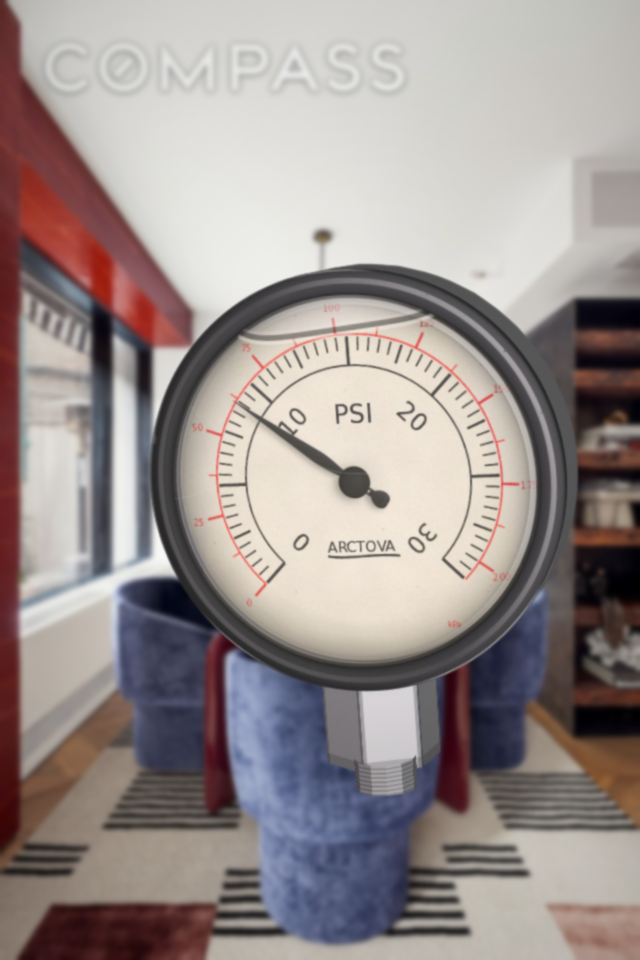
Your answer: 9psi
